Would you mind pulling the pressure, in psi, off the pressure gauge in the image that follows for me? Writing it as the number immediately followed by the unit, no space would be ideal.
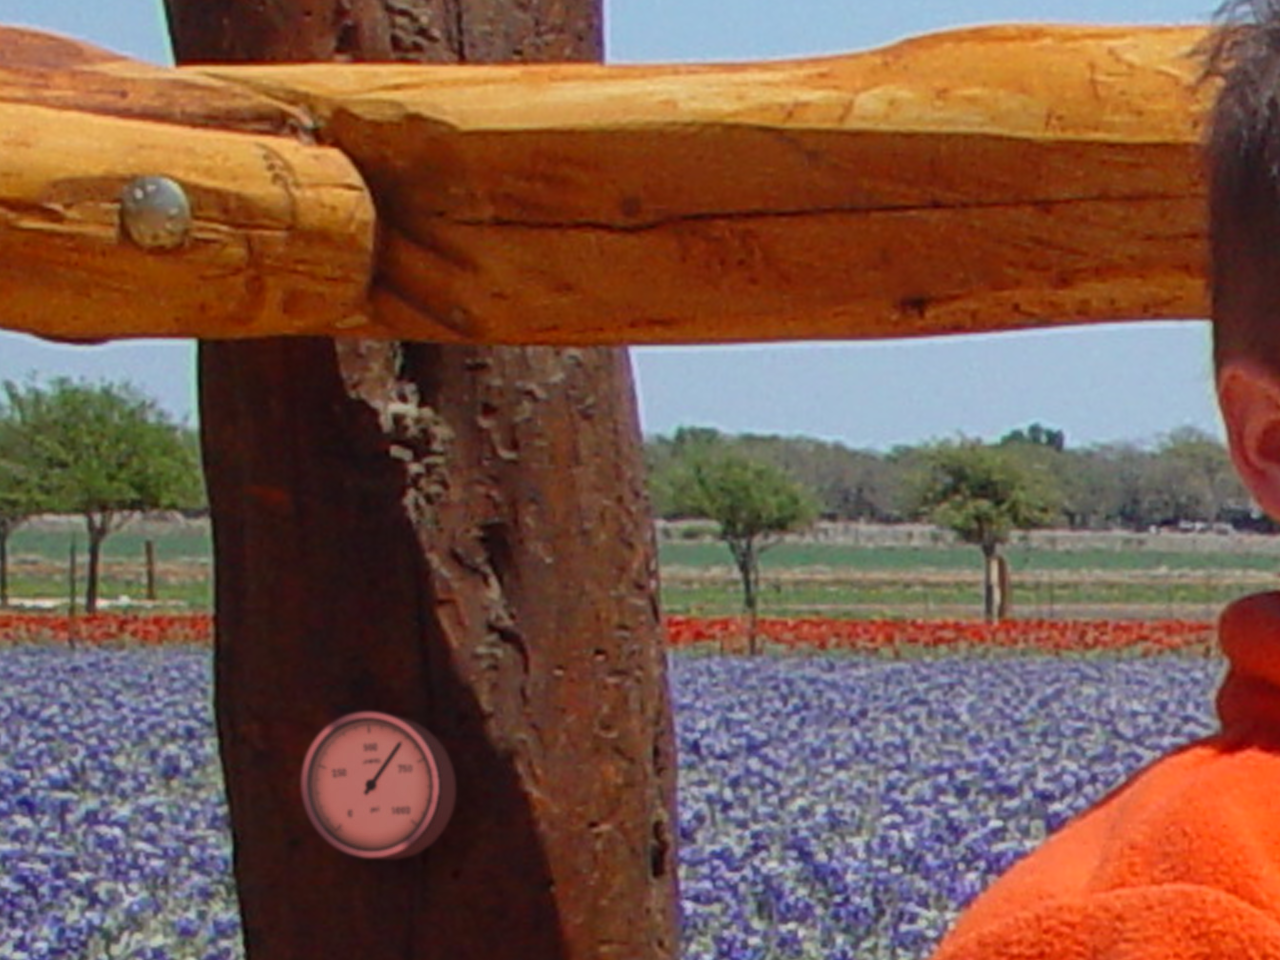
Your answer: 650psi
